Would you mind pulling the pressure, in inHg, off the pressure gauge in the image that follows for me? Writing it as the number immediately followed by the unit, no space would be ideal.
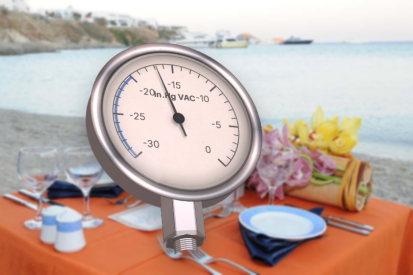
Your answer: -17inHg
